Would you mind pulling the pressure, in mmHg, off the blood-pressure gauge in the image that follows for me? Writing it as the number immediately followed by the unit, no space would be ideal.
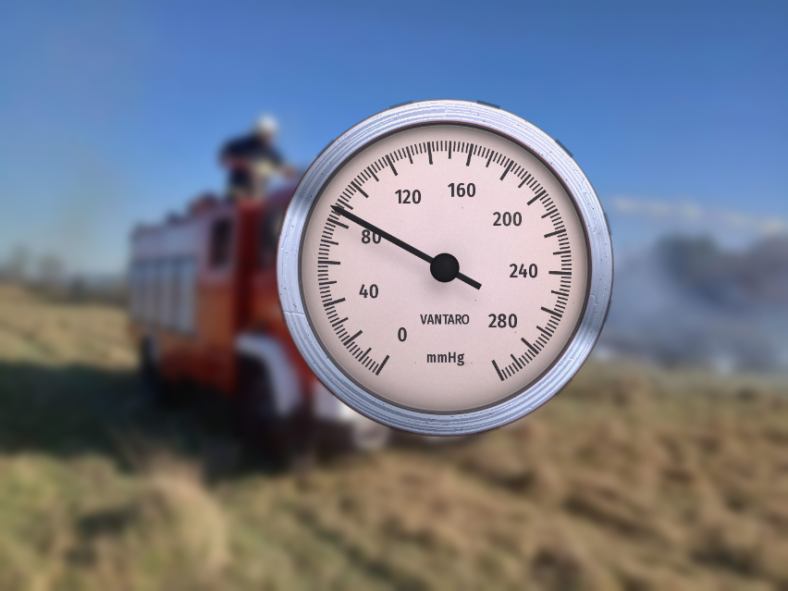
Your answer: 86mmHg
